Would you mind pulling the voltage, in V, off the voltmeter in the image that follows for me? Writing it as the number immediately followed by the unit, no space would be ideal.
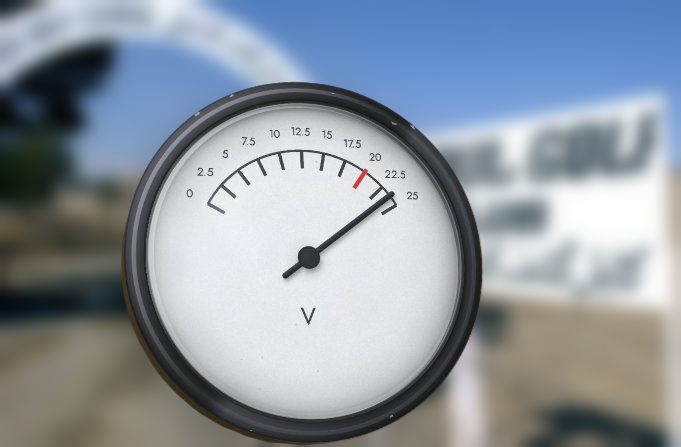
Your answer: 23.75V
